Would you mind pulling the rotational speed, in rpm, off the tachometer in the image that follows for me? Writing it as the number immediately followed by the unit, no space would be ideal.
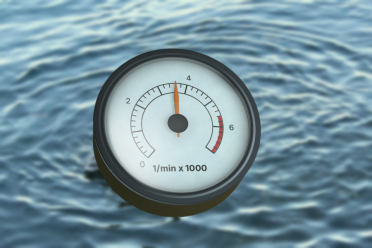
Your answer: 3600rpm
